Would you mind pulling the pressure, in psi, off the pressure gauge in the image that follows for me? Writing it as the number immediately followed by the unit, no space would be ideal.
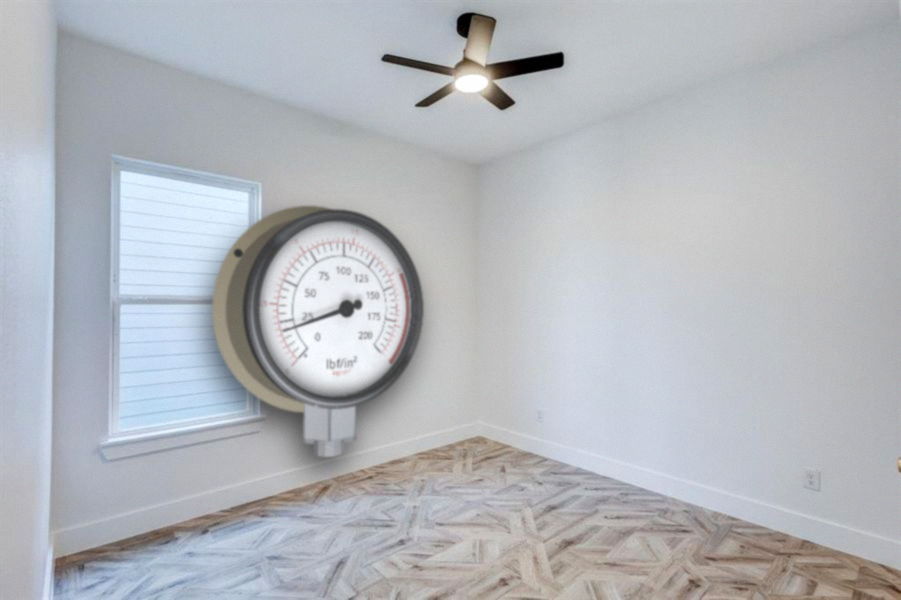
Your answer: 20psi
